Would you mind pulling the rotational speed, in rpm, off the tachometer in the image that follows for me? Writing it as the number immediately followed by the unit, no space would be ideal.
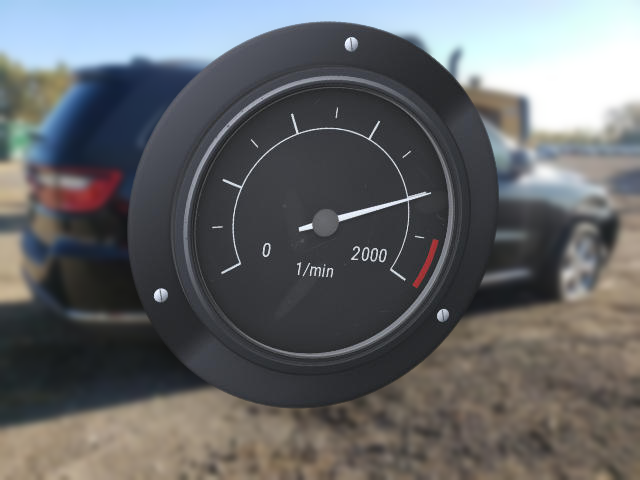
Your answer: 1600rpm
